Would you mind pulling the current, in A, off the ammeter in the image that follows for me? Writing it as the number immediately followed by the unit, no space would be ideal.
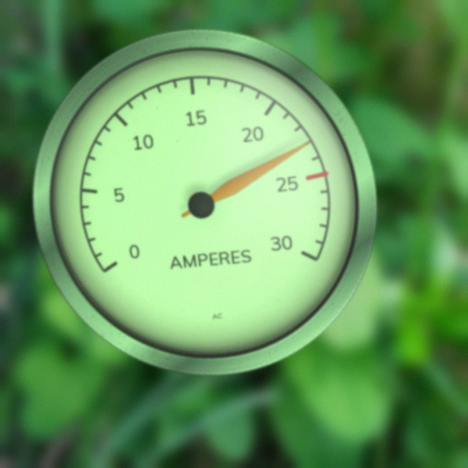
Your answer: 23A
